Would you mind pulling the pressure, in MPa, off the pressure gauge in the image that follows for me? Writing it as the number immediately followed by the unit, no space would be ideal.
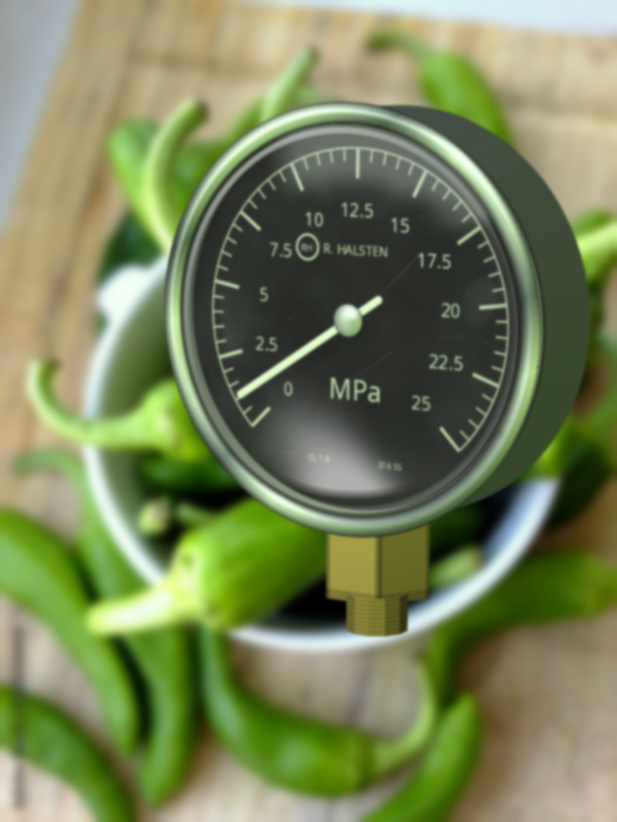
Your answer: 1MPa
